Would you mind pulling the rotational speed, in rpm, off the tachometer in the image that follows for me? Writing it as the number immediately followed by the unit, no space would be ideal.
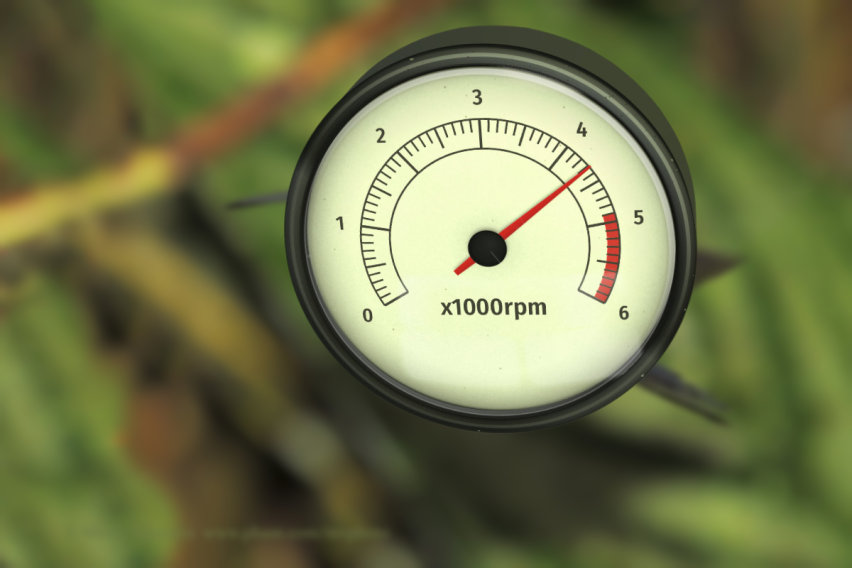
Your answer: 4300rpm
